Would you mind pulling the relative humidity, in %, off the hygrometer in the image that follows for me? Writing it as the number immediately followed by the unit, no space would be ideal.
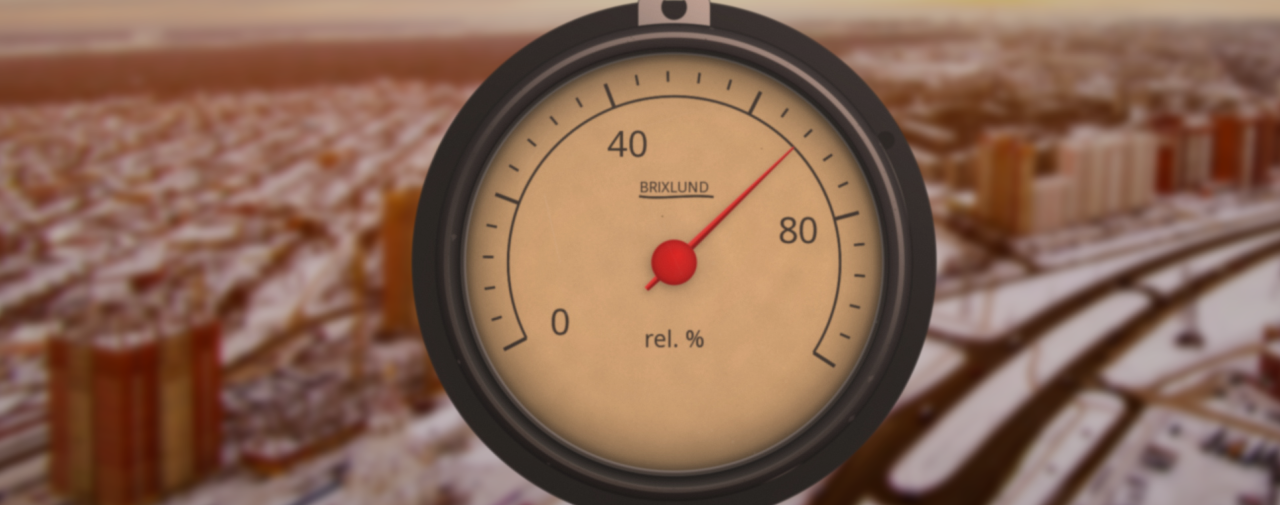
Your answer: 68%
